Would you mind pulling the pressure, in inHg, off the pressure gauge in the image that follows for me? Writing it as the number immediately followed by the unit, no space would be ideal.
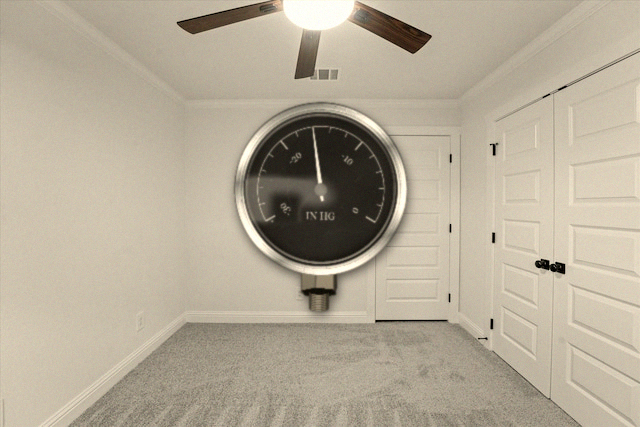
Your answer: -16inHg
